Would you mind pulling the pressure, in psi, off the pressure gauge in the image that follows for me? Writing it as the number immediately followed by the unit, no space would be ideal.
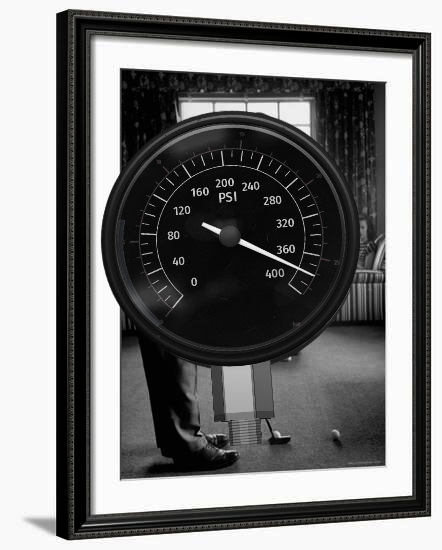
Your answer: 380psi
